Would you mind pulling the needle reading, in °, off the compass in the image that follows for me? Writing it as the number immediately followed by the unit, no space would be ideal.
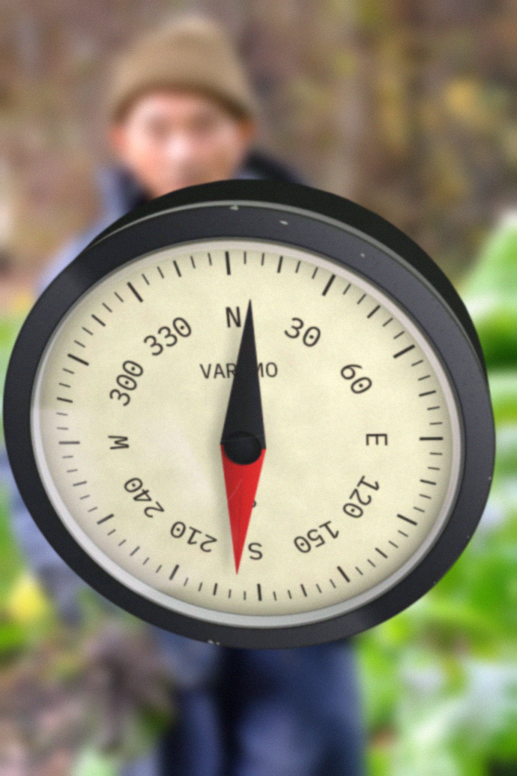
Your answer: 187.5°
